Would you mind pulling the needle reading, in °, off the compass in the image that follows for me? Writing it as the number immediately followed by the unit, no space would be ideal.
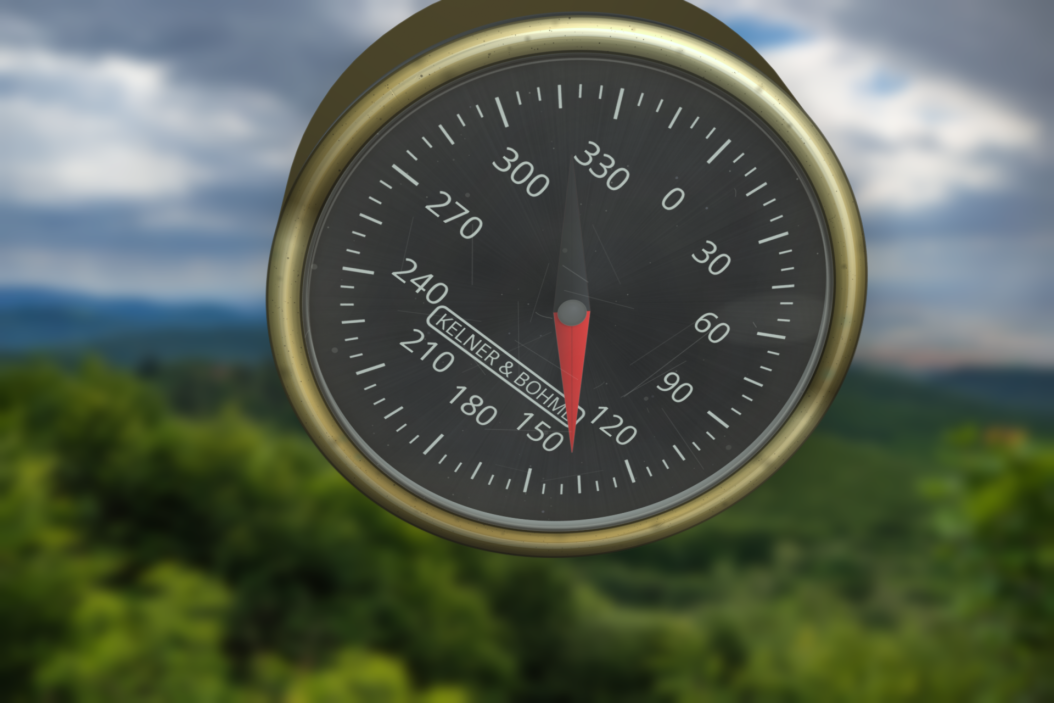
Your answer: 137.5°
